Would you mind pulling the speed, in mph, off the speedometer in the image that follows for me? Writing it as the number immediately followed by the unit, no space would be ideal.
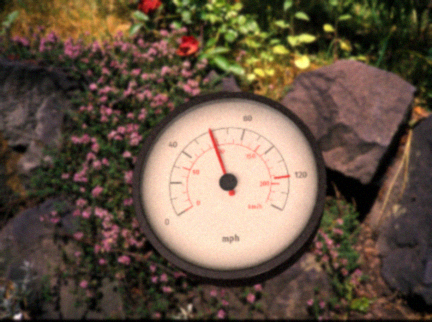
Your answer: 60mph
